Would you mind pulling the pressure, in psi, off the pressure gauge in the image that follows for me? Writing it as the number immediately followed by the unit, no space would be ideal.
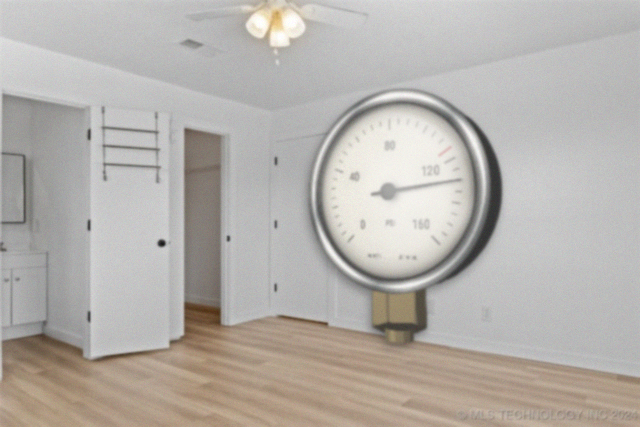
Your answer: 130psi
